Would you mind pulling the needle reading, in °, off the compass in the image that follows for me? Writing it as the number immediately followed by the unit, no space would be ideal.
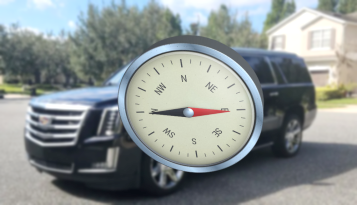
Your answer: 90°
